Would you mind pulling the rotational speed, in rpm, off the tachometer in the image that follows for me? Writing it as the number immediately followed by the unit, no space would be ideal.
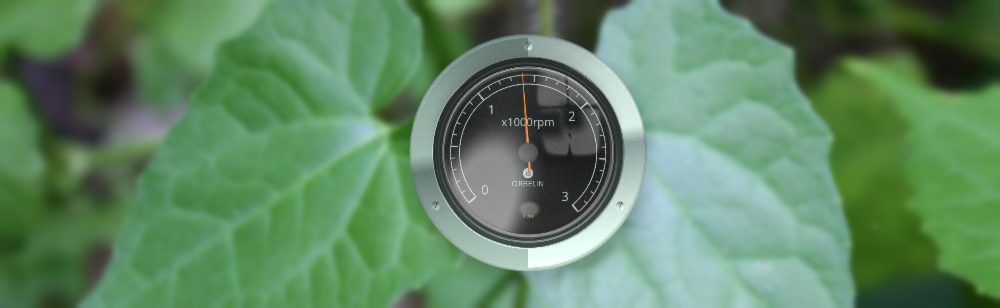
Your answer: 1400rpm
